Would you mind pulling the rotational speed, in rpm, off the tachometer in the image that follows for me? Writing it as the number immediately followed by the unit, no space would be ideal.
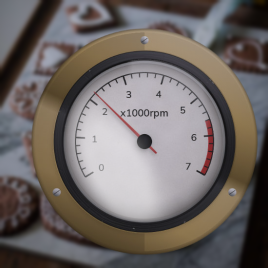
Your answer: 2200rpm
